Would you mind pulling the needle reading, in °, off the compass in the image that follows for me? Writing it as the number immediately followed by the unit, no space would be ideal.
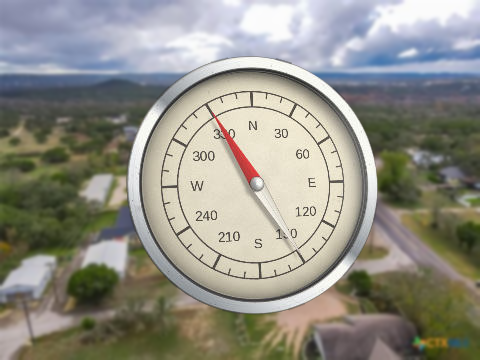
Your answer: 330°
